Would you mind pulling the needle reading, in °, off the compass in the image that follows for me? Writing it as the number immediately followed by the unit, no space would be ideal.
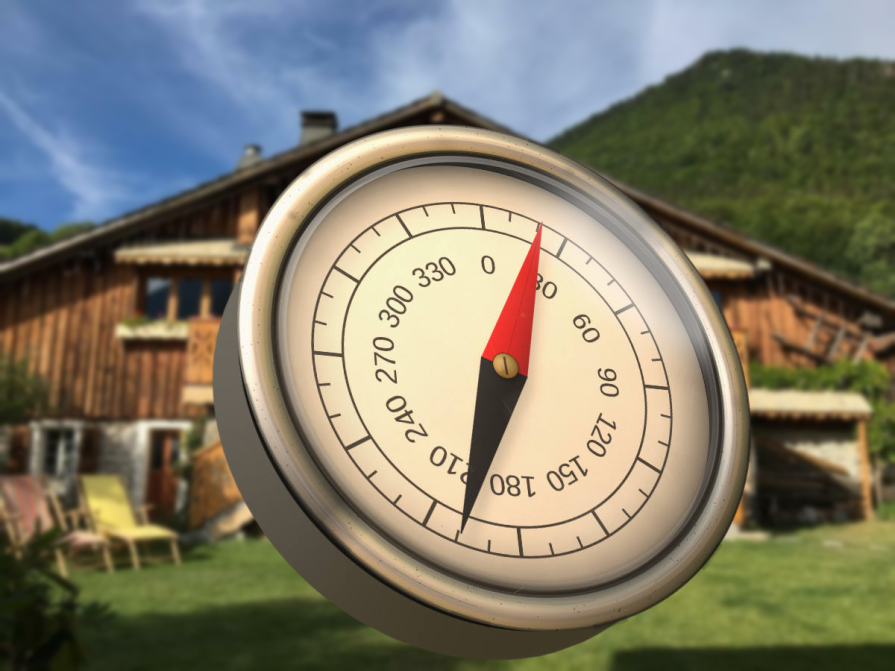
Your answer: 20°
